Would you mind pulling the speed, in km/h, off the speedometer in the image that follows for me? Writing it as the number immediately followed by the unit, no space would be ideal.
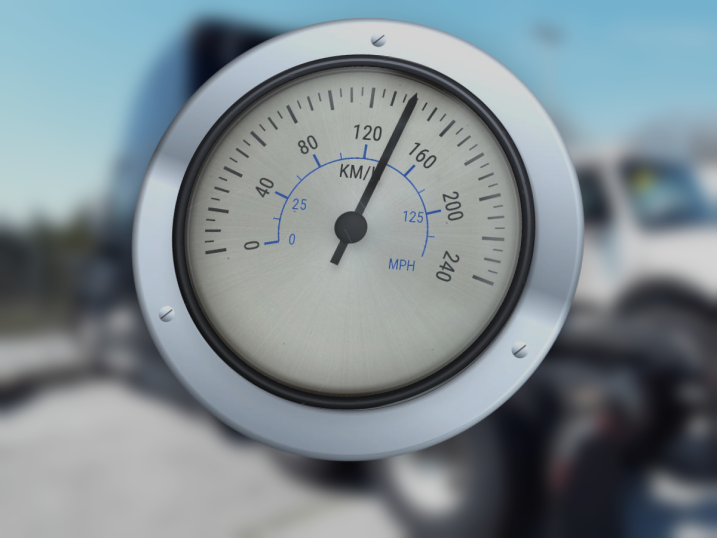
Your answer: 140km/h
